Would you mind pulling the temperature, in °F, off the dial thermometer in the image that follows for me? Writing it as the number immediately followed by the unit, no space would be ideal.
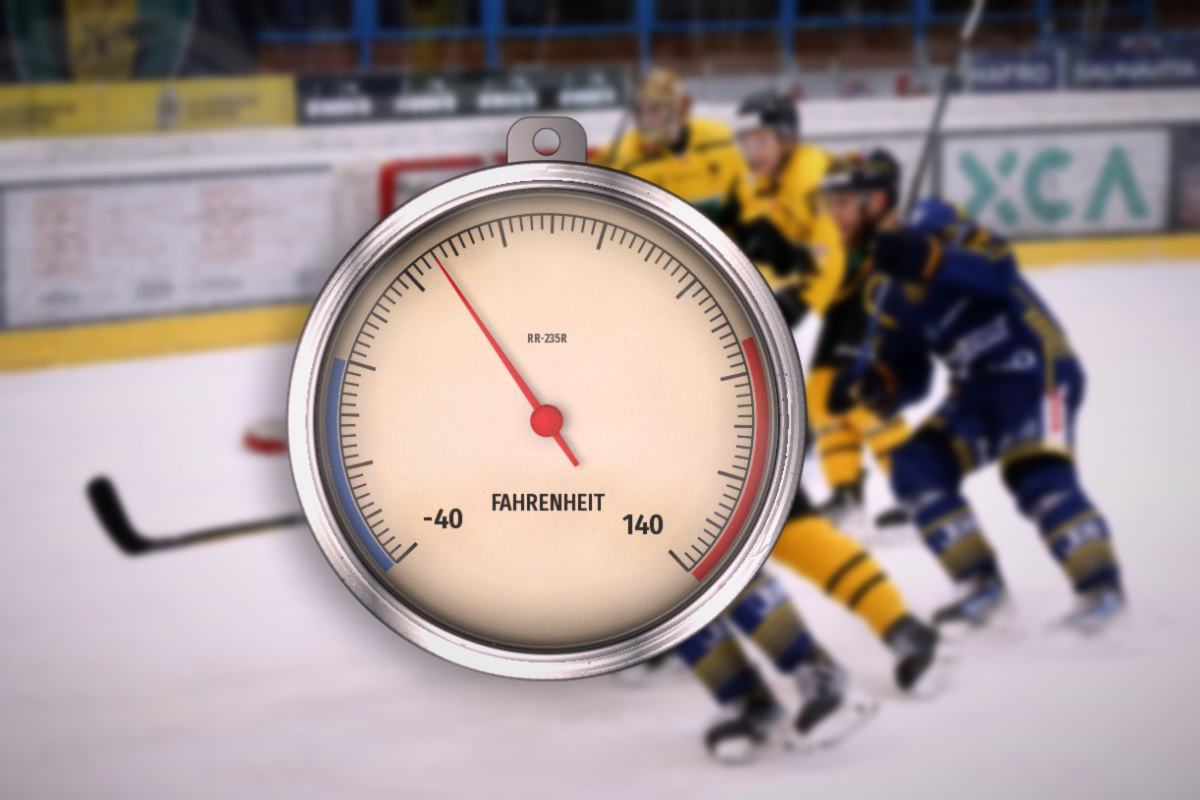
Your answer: 26°F
